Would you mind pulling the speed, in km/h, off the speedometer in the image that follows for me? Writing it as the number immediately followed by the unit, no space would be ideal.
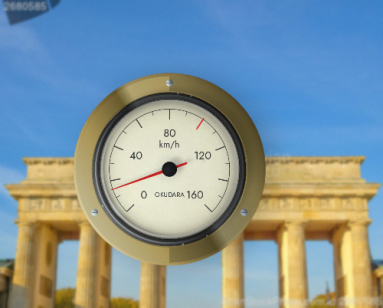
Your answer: 15km/h
